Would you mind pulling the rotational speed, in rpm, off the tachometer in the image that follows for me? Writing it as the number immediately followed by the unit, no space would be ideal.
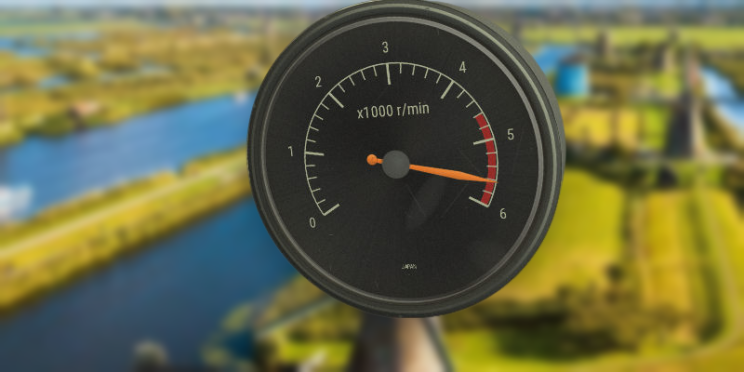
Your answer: 5600rpm
